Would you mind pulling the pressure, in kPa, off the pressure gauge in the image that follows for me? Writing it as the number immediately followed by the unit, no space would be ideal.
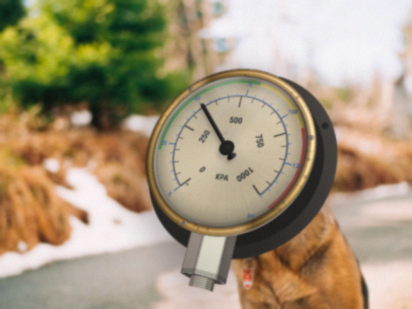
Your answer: 350kPa
